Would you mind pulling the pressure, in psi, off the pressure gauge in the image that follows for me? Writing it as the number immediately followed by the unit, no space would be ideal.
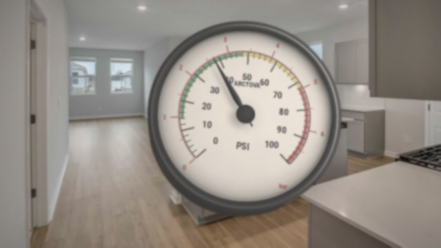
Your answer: 38psi
